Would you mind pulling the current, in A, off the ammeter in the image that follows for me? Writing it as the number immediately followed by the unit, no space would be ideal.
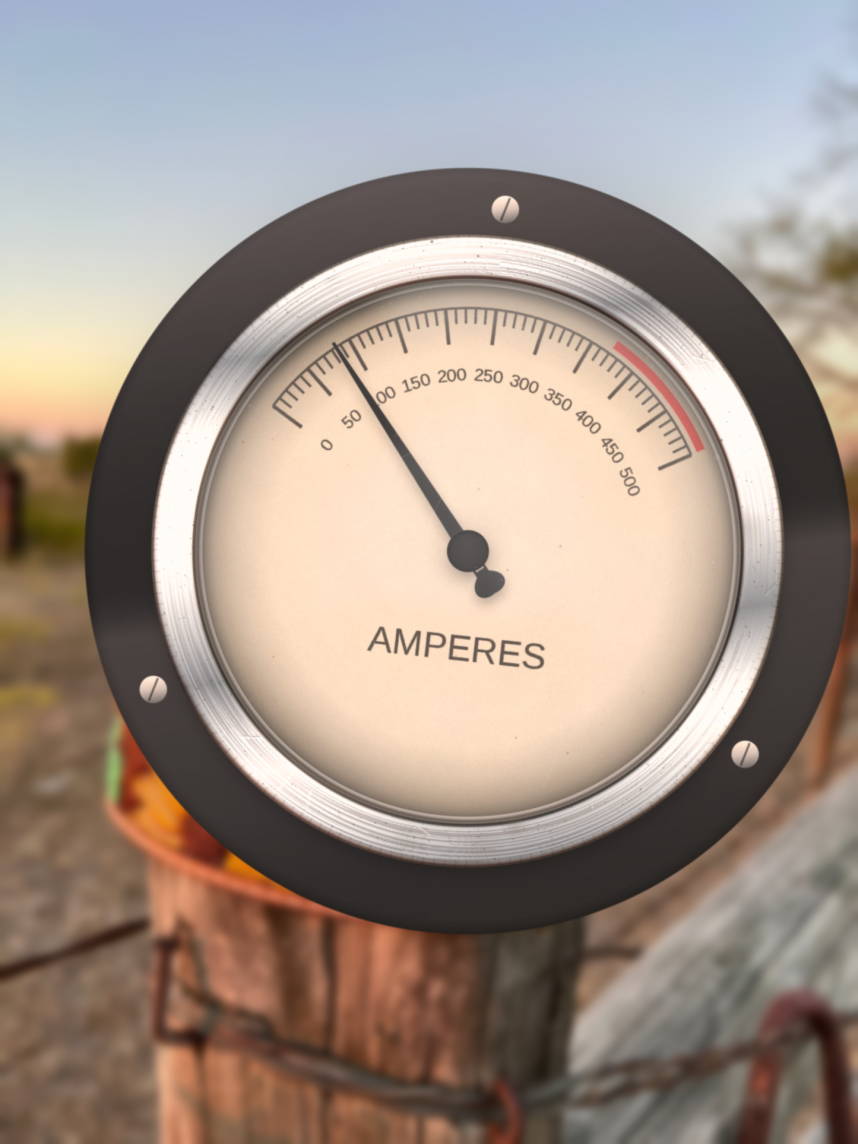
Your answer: 85A
